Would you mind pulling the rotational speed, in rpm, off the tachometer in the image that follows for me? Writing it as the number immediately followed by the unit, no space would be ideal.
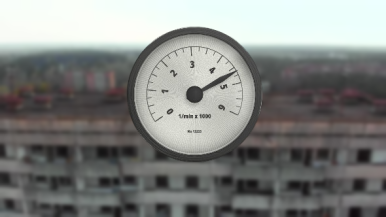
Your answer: 4625rpm
